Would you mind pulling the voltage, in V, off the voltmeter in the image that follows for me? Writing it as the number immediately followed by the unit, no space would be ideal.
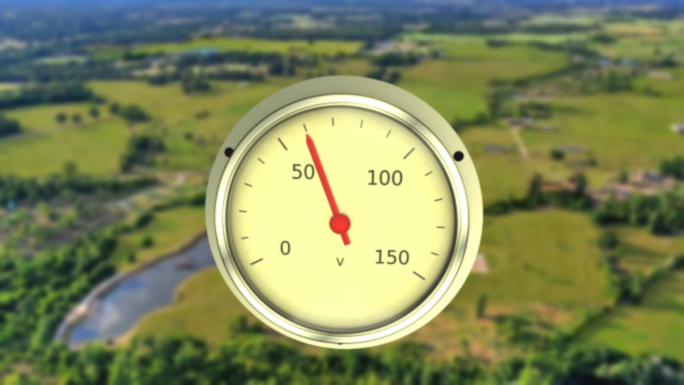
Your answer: 60V
